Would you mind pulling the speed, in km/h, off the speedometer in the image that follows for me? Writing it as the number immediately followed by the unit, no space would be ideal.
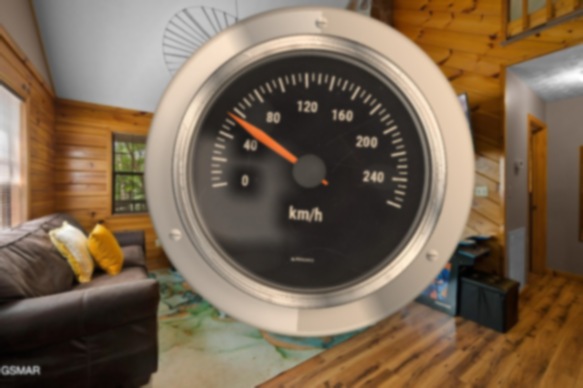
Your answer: 55km/h
